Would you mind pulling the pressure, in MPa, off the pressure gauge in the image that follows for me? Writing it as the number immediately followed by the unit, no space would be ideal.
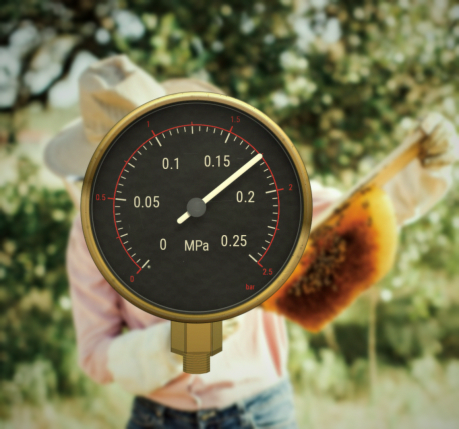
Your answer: 0.175MPa
